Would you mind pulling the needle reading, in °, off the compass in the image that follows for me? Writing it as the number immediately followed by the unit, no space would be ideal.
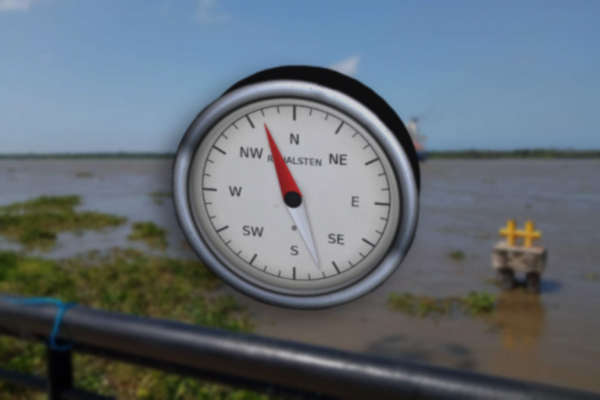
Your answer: 340°
